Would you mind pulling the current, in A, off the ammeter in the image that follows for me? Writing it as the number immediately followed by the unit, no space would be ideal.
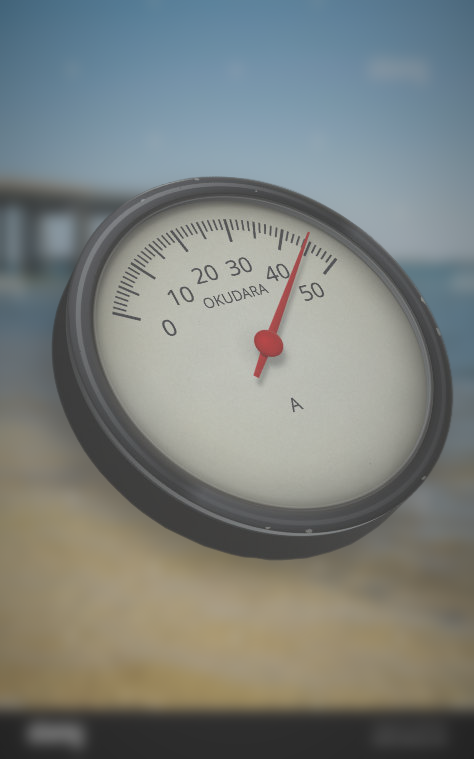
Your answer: 44A
